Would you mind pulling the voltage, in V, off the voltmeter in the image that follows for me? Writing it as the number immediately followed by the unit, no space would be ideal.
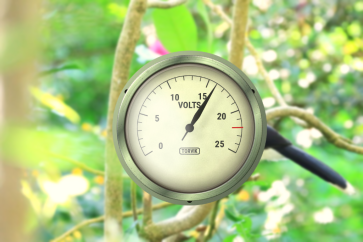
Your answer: 16V
